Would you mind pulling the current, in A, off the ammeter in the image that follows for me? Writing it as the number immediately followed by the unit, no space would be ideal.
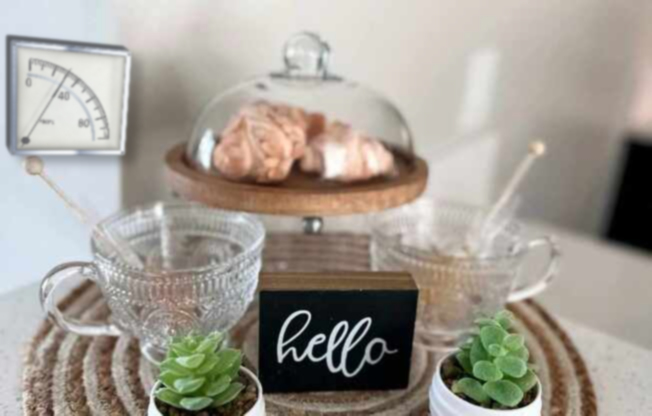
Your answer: 30A
